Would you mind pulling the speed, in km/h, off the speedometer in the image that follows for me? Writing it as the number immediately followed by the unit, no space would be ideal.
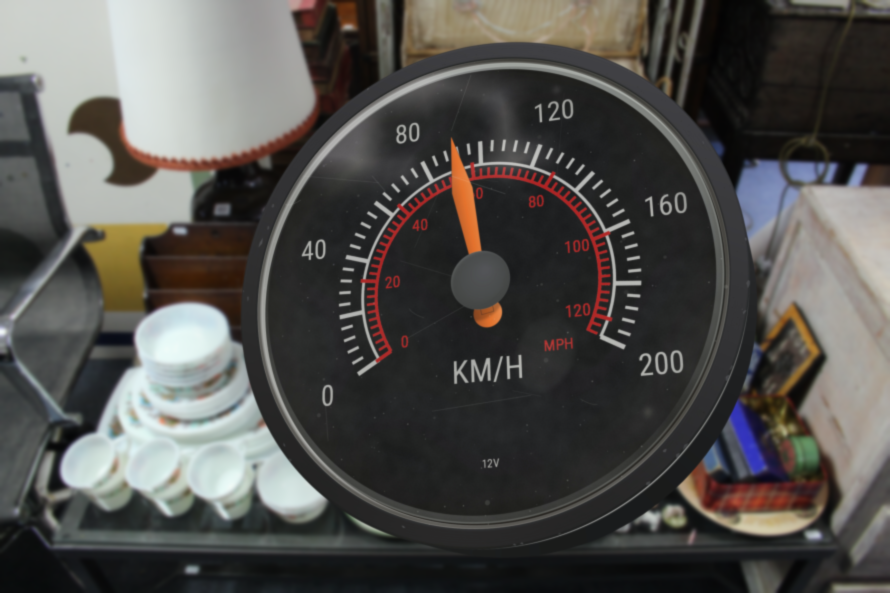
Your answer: 92km/h
